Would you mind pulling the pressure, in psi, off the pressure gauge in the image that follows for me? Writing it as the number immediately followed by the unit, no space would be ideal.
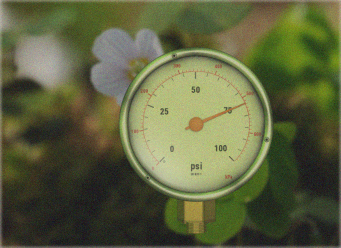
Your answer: 75psi
